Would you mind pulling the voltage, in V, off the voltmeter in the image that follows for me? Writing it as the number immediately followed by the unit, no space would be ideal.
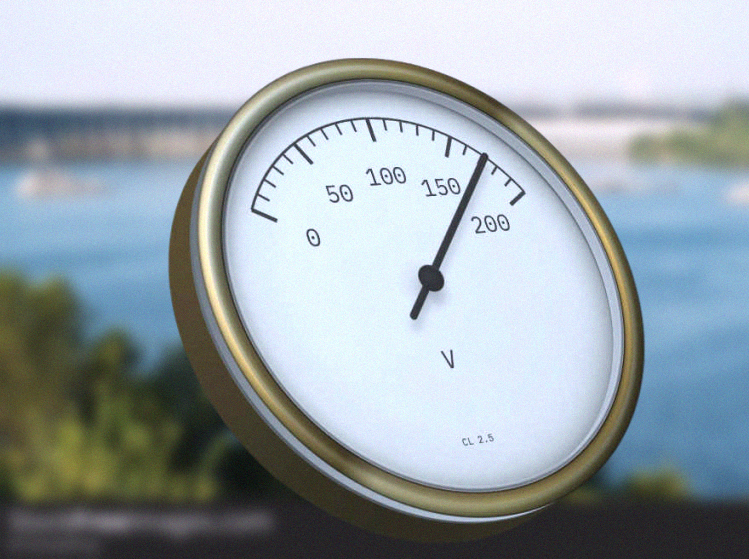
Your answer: 170V
